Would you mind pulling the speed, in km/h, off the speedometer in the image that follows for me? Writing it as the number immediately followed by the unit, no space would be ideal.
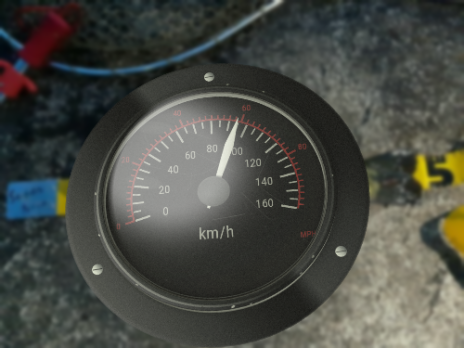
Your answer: 95km/h
